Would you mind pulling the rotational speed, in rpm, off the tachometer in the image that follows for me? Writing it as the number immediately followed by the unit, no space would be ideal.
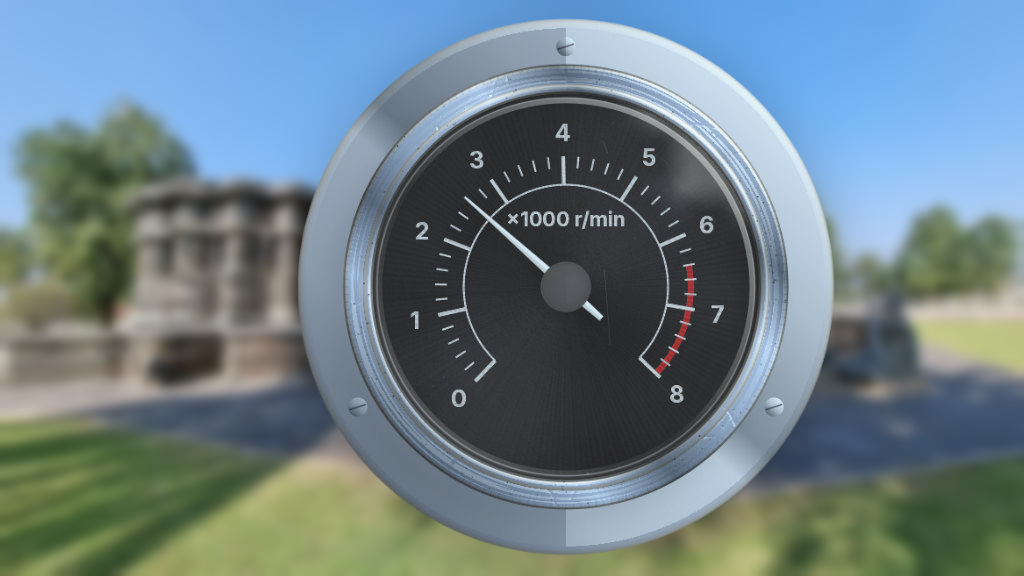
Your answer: 2600rpm
